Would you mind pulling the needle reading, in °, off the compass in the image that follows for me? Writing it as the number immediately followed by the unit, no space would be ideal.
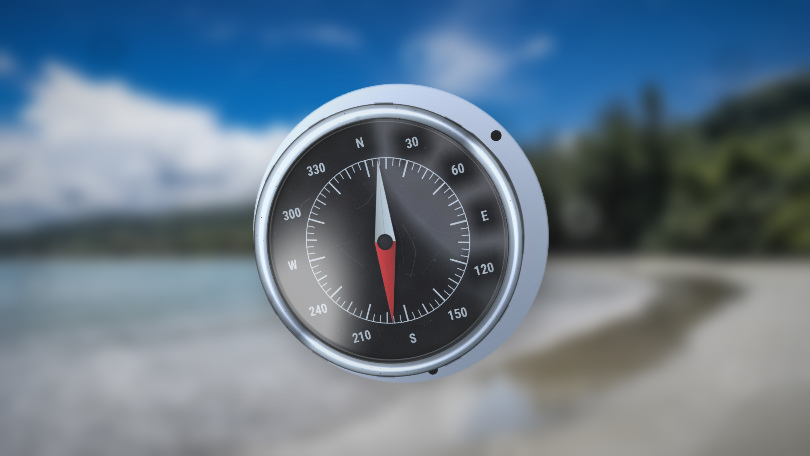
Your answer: 190°
